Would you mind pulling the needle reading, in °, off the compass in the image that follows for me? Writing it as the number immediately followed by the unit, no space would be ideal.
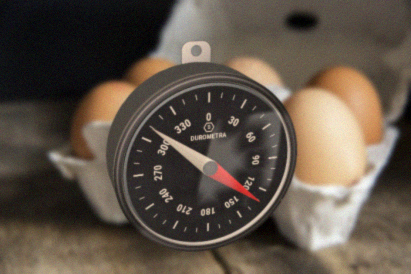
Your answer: 130°
